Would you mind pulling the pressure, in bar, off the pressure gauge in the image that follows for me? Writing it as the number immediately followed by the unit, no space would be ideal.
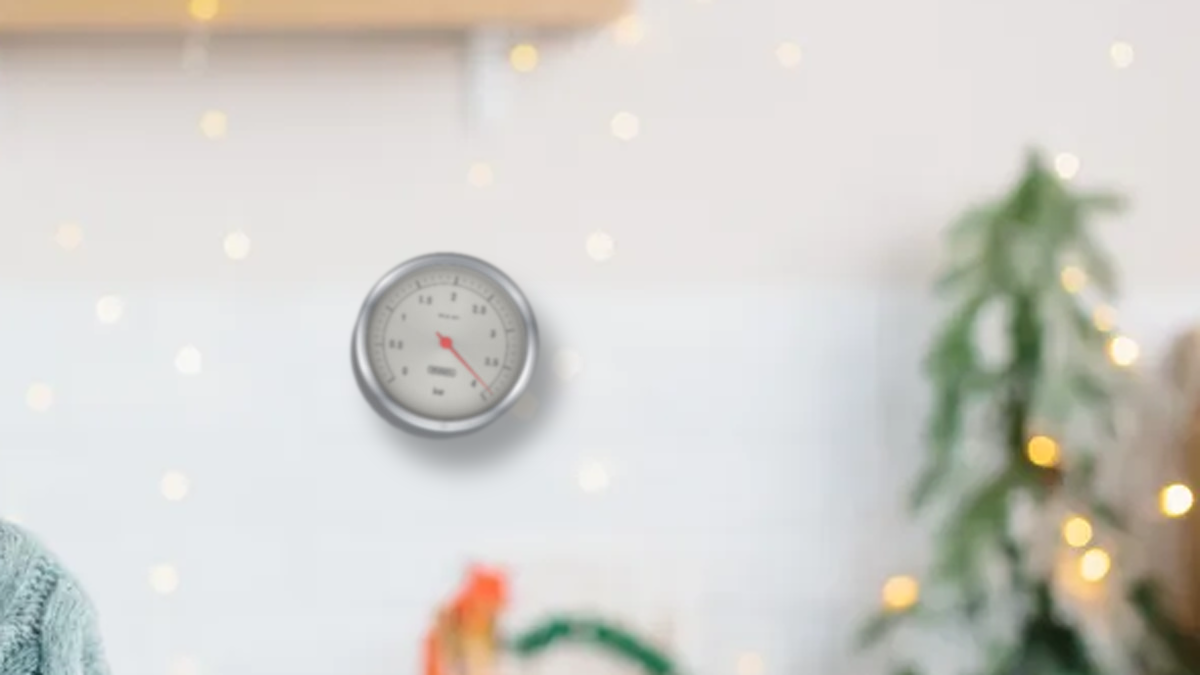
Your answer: 3.9bar
